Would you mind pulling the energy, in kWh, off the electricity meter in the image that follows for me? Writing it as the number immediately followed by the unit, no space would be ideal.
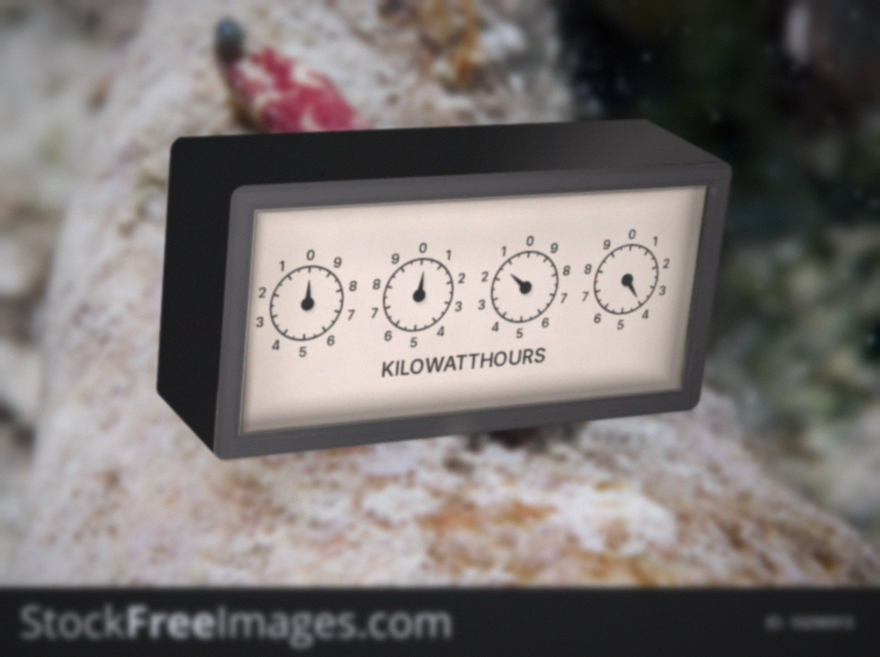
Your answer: 14kWh
